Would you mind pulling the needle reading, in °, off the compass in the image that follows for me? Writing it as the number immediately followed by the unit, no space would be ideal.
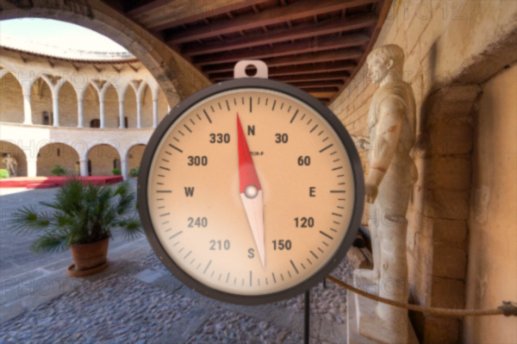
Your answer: 350°
